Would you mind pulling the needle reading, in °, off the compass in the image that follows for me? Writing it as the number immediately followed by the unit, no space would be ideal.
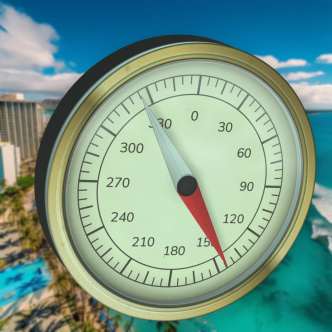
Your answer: 145°
